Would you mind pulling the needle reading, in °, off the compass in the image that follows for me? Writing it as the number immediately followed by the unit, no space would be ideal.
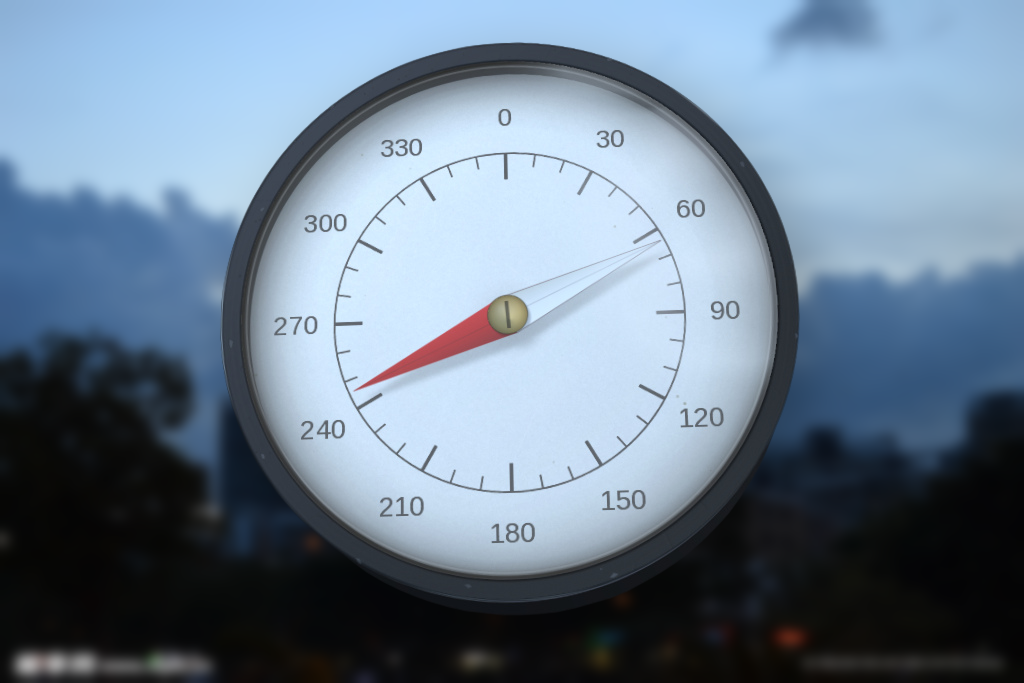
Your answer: 245°
